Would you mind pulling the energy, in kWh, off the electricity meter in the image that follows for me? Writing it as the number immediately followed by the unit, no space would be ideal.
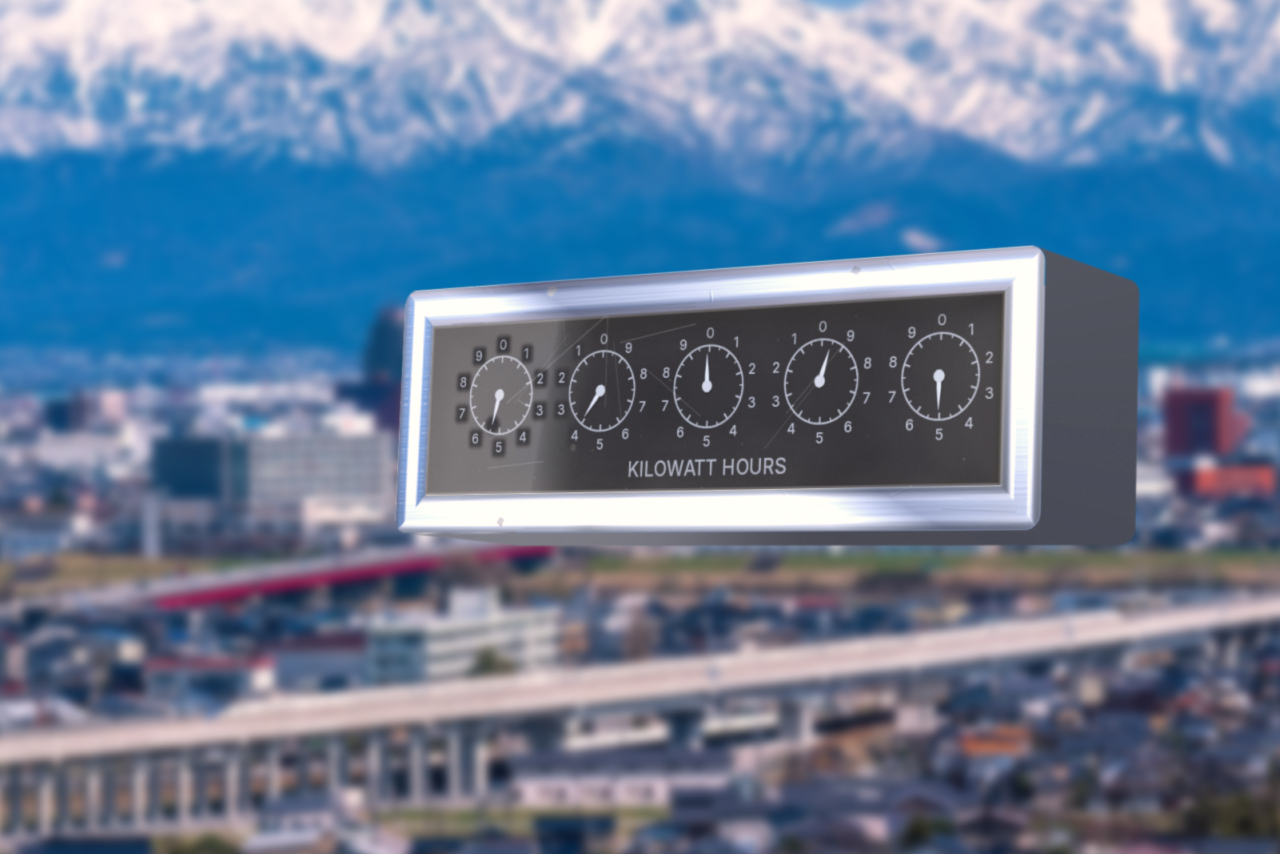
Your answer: 53995kWh
